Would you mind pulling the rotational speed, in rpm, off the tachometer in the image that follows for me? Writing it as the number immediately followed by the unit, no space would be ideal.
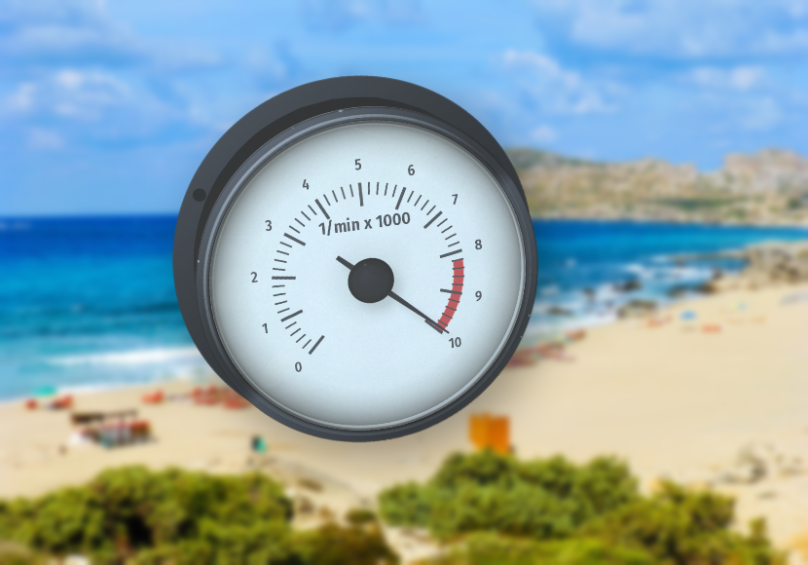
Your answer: 9900rpm
